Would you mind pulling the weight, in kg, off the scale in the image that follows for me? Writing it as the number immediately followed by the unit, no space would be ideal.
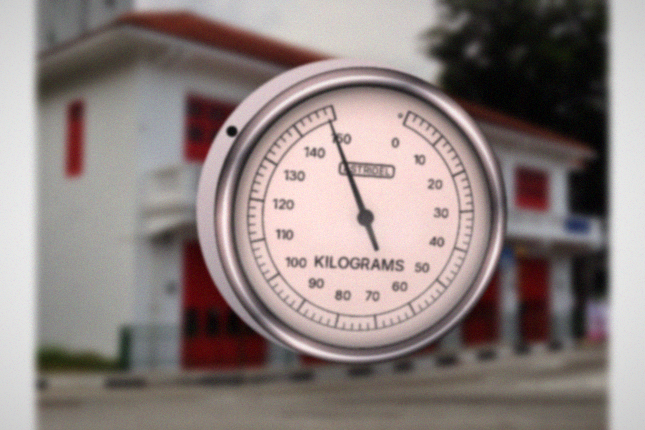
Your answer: 148kg
